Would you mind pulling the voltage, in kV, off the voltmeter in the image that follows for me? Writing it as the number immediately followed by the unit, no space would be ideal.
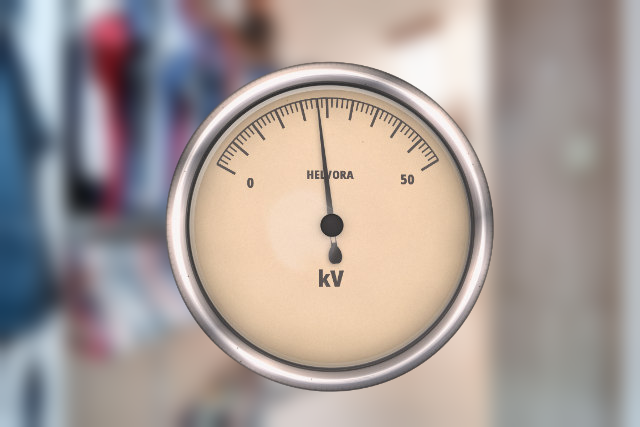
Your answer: 23kV
